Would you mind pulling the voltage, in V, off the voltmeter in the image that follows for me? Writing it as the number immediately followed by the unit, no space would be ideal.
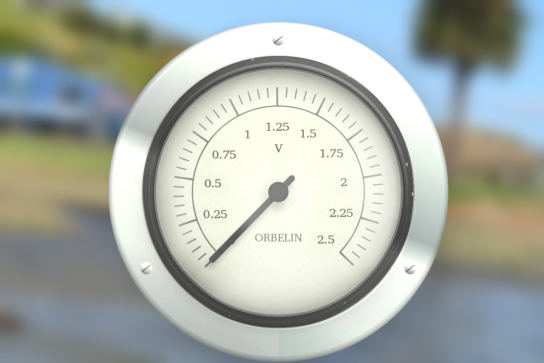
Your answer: 0V
